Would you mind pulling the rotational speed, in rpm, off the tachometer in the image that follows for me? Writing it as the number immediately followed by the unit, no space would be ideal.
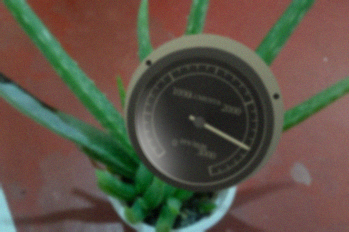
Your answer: 2500rpm
